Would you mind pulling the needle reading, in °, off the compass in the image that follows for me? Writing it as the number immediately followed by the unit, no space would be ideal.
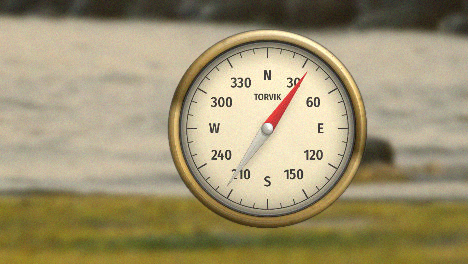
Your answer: 35°
